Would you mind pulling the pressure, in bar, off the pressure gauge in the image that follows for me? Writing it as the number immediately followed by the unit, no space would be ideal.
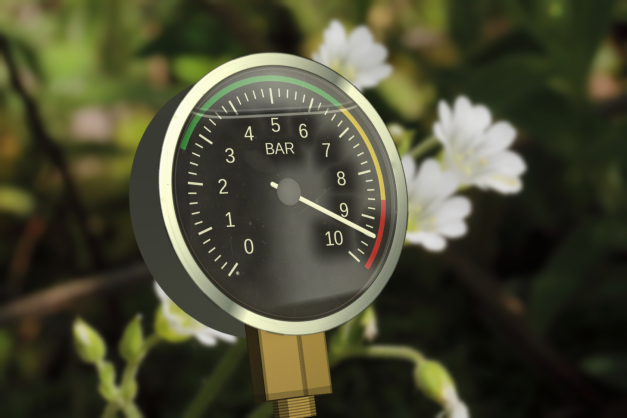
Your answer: 9.4bar
